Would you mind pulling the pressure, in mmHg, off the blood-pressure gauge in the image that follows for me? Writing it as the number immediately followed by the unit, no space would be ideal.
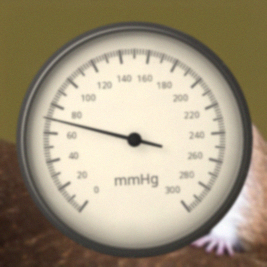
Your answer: 70mmHg
